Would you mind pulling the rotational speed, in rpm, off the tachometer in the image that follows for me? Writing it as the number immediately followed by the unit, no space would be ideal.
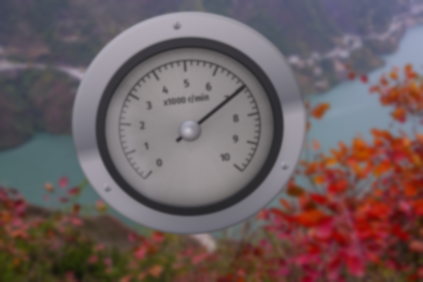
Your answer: 7000rpm
